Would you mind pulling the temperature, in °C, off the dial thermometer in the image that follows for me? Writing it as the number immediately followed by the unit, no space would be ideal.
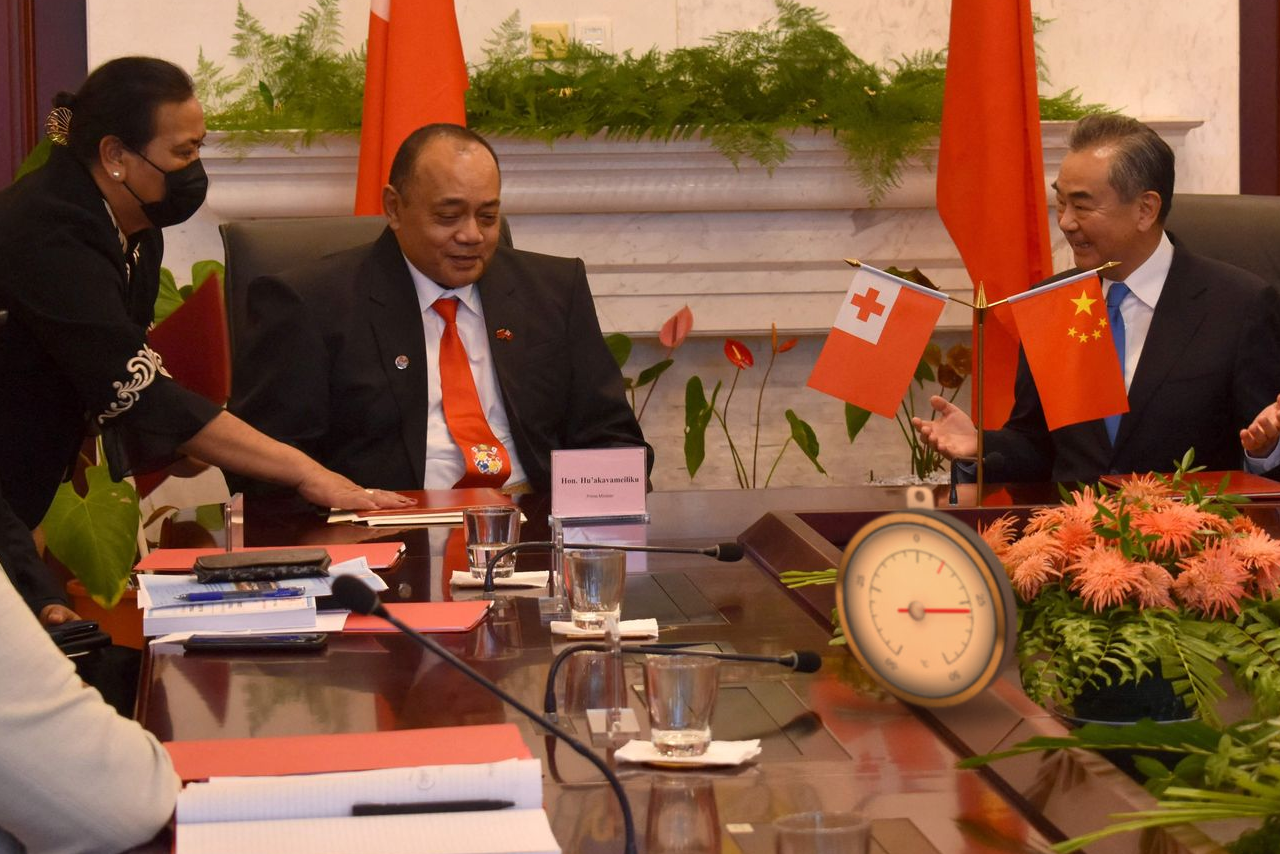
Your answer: 27.5°C
